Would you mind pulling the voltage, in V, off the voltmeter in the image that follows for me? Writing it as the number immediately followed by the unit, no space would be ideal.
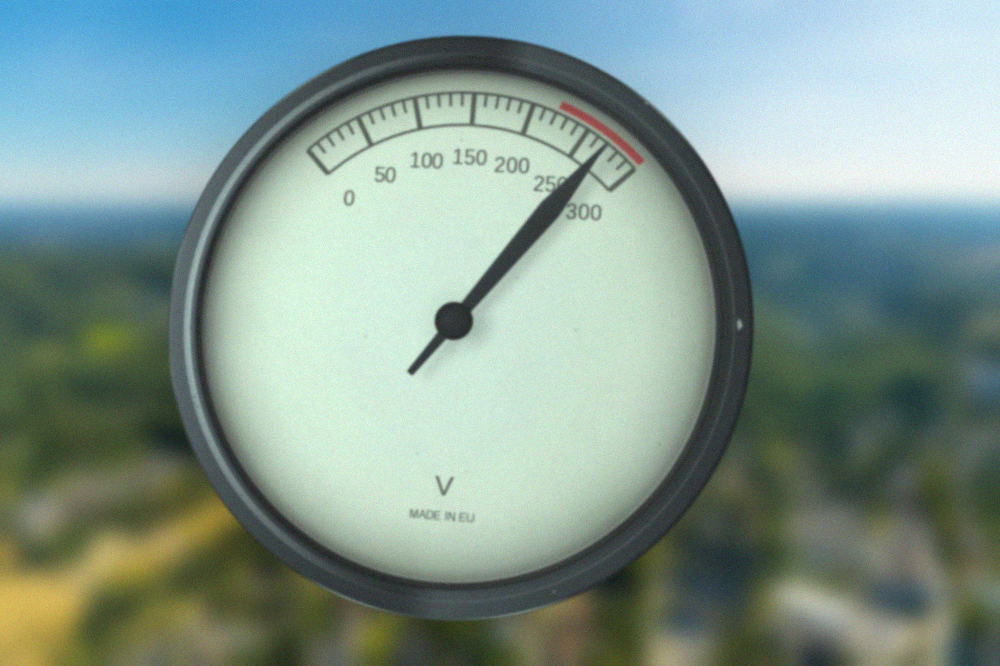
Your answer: 270V
